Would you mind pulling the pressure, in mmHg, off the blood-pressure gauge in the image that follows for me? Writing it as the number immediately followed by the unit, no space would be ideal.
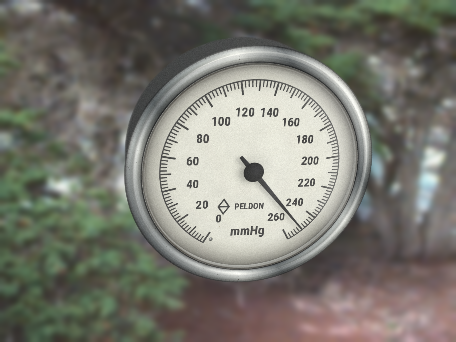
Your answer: 250mmHg
